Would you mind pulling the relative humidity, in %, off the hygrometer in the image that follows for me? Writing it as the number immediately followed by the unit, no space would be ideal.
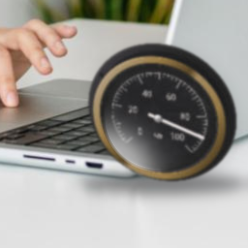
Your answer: 90%
